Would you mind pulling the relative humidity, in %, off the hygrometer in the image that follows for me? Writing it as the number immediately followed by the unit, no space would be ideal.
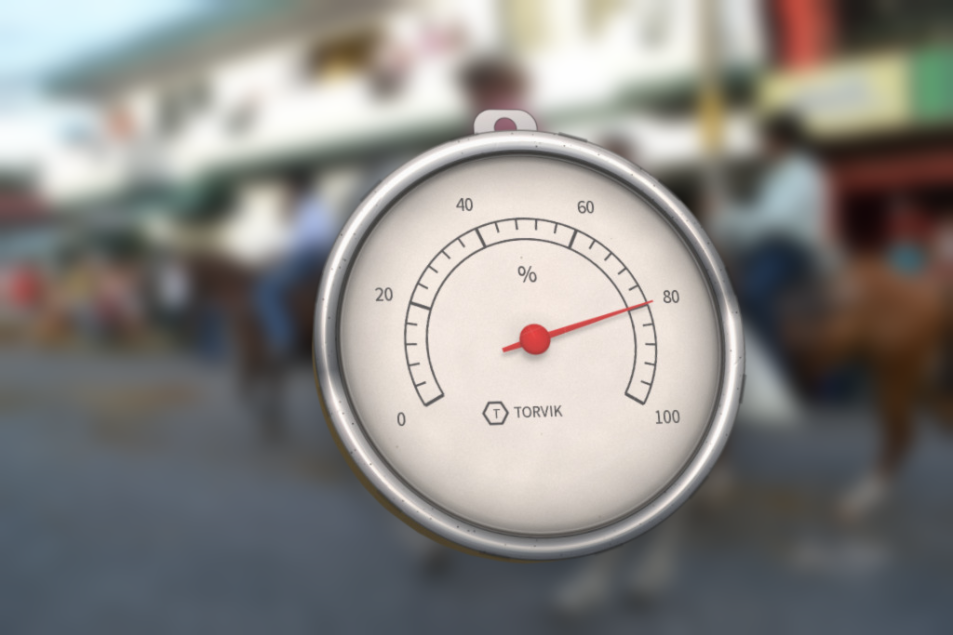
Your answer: 80%
